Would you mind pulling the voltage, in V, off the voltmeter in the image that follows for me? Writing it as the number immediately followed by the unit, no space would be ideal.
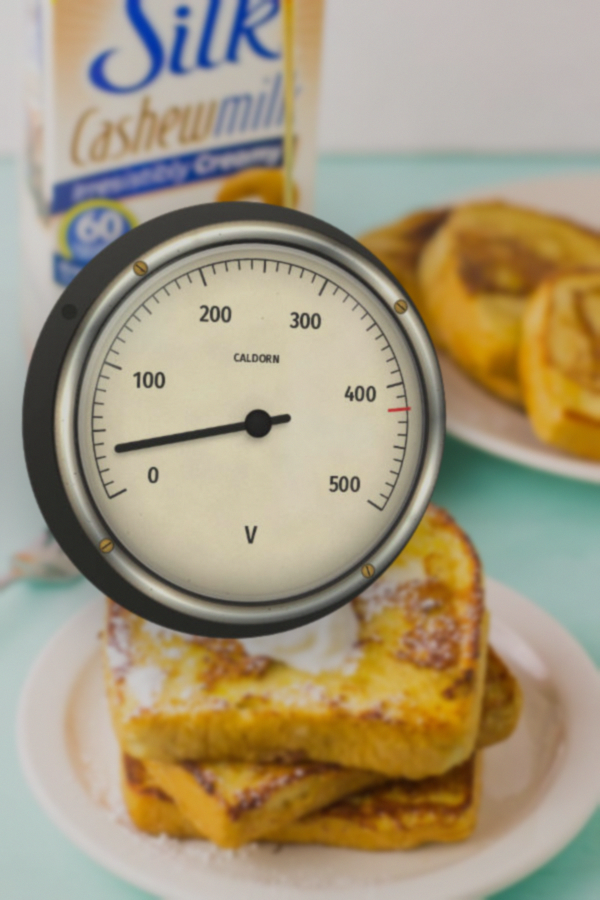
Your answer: 35V
